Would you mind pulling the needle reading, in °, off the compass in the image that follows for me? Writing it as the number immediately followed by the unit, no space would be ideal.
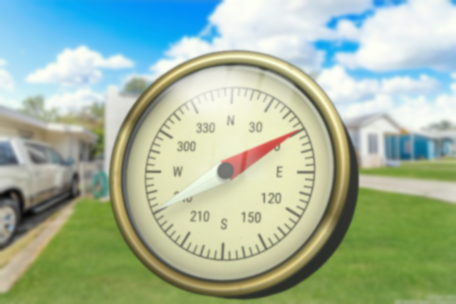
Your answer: 60°
